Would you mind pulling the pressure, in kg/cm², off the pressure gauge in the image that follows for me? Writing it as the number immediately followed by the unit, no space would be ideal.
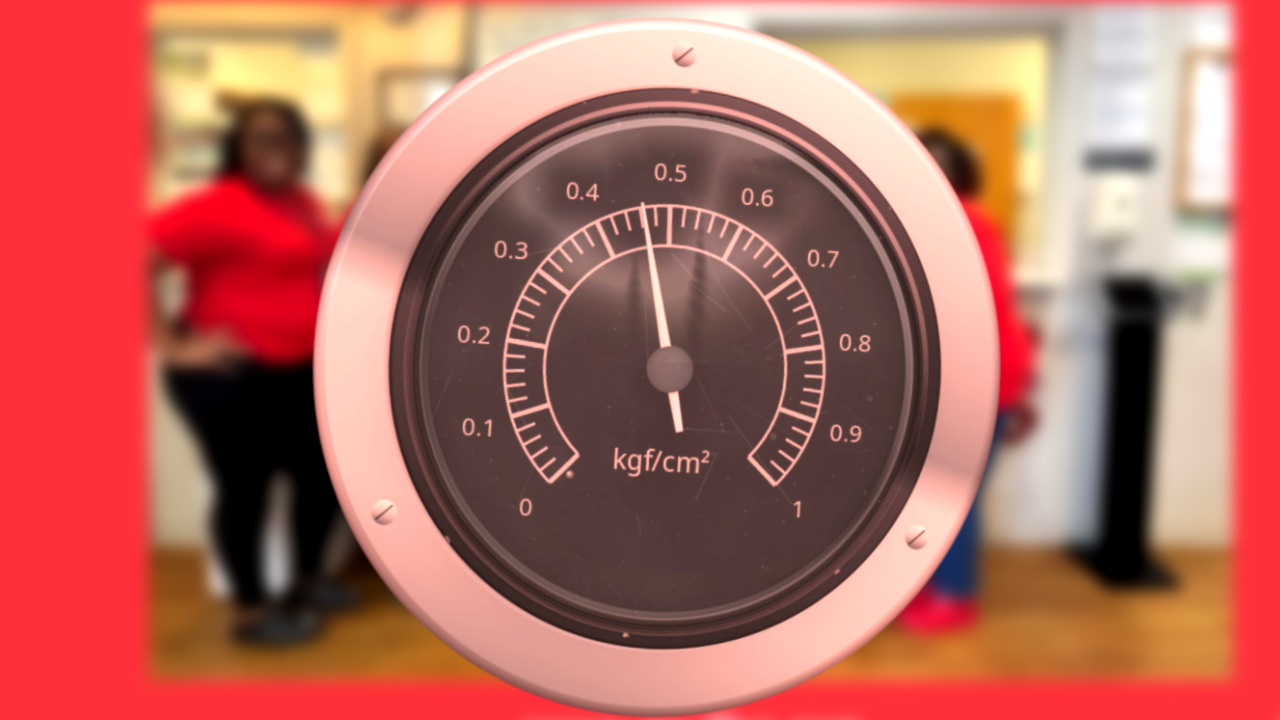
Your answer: 0.46kg/cm²
